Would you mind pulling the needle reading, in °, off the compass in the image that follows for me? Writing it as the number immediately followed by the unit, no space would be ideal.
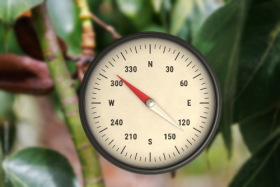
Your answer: 310°
